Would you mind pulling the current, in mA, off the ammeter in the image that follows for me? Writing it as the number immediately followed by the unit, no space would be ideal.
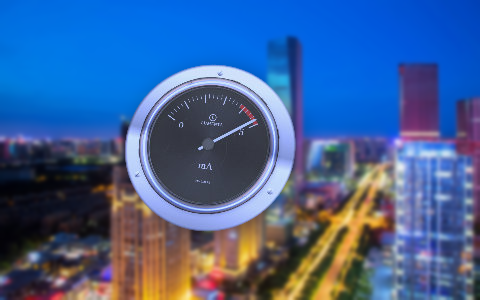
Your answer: 4.8mA
